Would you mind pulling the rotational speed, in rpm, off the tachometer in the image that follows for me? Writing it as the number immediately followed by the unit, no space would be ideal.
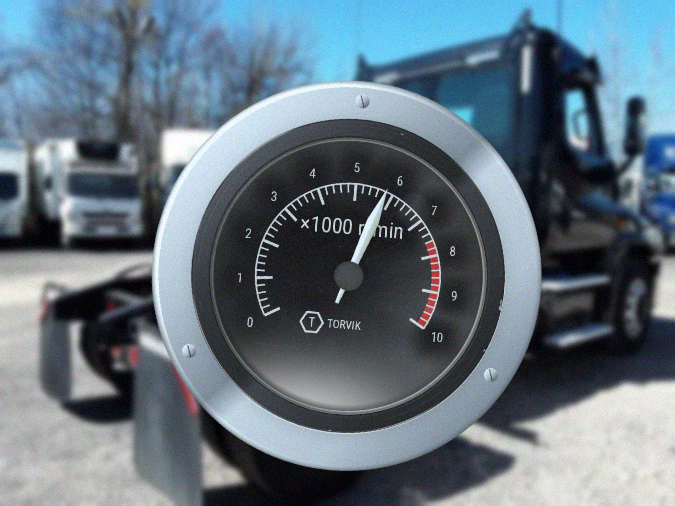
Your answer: 5800rpm
